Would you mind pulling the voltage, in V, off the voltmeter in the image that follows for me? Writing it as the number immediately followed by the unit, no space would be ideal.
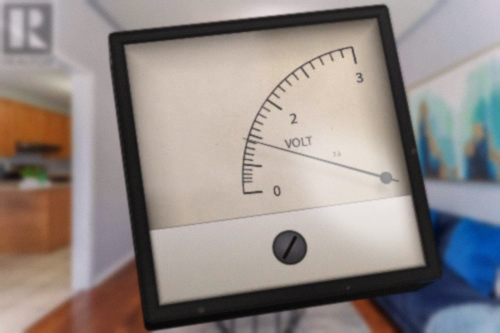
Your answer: 1.4V
